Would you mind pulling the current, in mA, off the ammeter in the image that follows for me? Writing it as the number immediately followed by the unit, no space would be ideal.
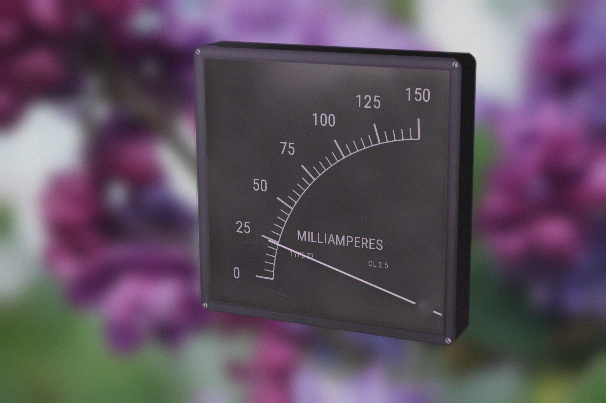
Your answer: 25mA
